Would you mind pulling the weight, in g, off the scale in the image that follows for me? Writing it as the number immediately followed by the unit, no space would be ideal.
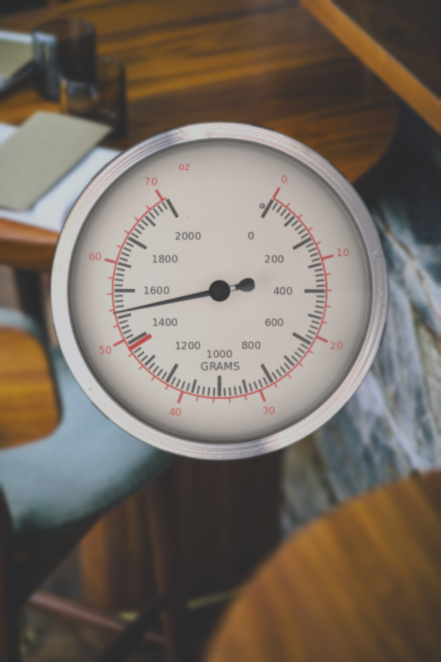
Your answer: 1520g
